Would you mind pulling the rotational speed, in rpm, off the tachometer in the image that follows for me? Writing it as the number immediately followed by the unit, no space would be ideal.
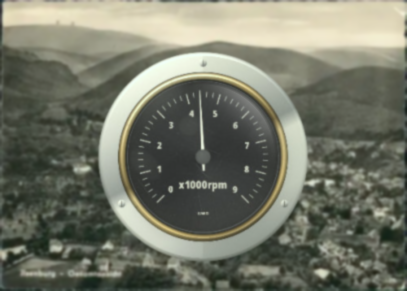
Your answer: 4400rpm
